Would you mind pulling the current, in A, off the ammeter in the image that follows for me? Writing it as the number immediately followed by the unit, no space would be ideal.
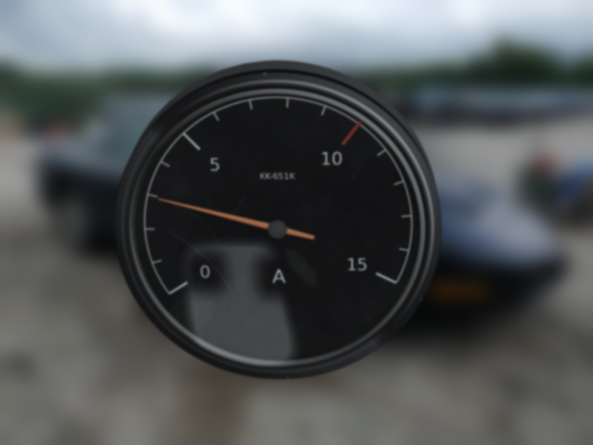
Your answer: 3A
